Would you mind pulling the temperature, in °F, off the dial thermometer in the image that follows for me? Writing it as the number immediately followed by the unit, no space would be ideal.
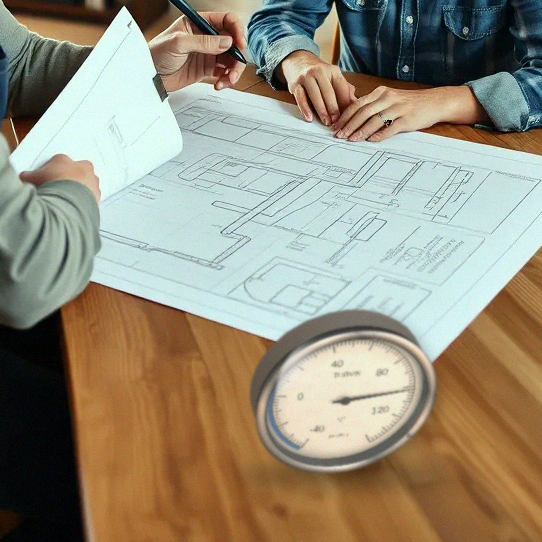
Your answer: 100°F
